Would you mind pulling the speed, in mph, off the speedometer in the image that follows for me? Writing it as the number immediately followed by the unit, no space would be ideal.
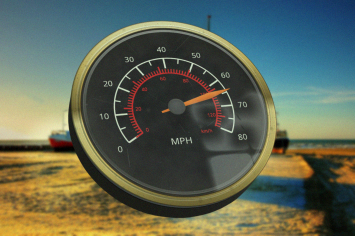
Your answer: 65mph
